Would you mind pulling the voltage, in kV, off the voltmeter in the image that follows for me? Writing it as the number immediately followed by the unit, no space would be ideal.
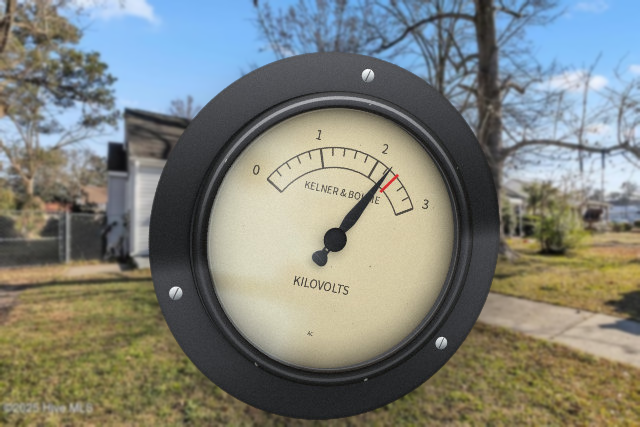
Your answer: 2.2kV
